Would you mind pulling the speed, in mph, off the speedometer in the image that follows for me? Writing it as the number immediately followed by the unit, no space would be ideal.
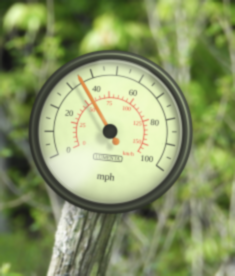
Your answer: 35mph
